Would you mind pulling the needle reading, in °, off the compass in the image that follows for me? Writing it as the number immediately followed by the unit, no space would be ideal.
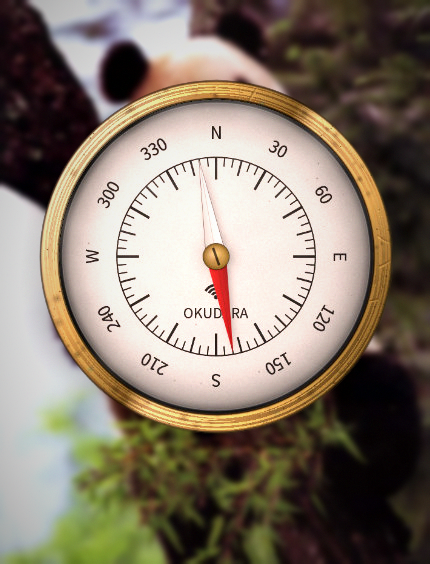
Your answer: 170°
